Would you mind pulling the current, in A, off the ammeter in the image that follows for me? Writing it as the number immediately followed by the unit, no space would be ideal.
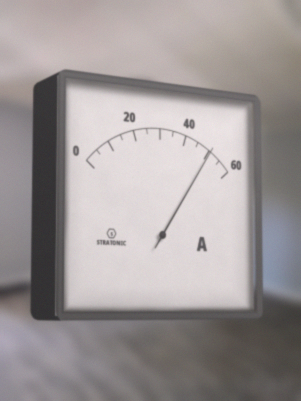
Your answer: 50A
